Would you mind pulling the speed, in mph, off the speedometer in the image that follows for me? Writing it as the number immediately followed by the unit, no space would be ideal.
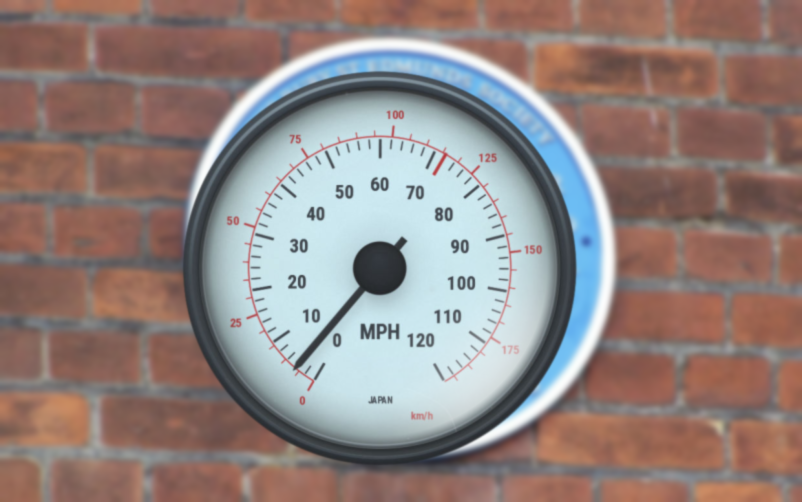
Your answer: 4mph
